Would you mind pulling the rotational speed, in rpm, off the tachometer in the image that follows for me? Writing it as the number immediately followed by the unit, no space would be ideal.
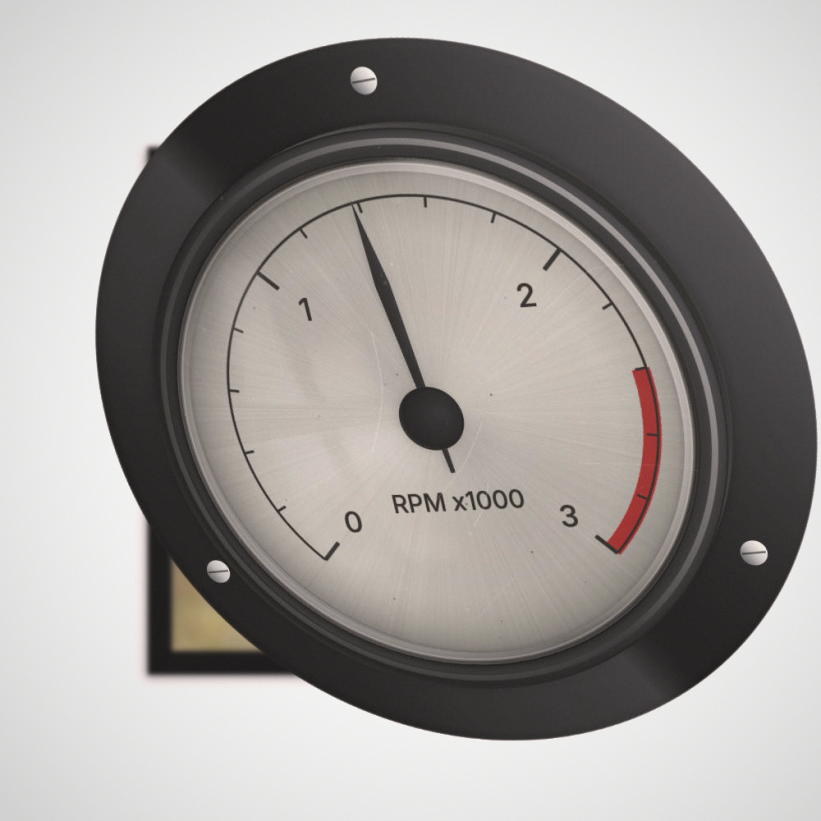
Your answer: 1400rpm
